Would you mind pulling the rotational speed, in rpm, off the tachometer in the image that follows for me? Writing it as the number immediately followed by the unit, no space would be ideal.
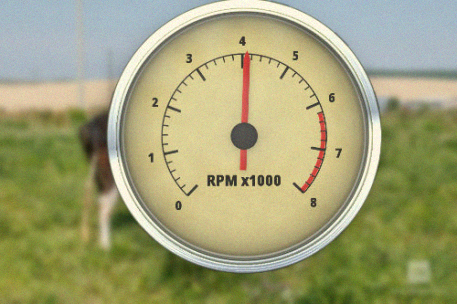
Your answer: 4100rpm
